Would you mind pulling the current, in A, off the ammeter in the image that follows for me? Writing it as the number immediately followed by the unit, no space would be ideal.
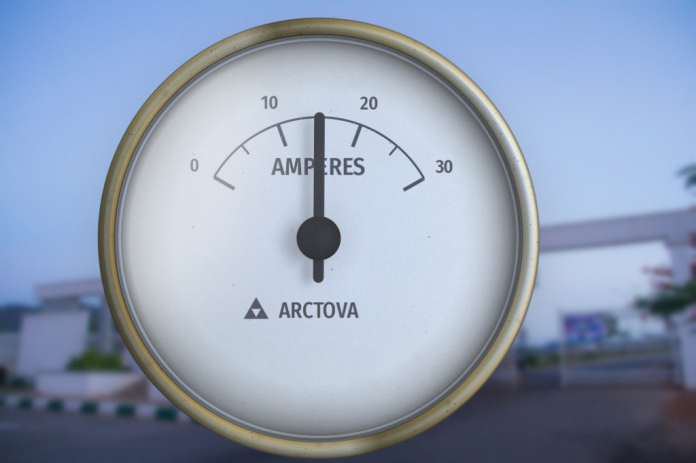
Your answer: 15A
